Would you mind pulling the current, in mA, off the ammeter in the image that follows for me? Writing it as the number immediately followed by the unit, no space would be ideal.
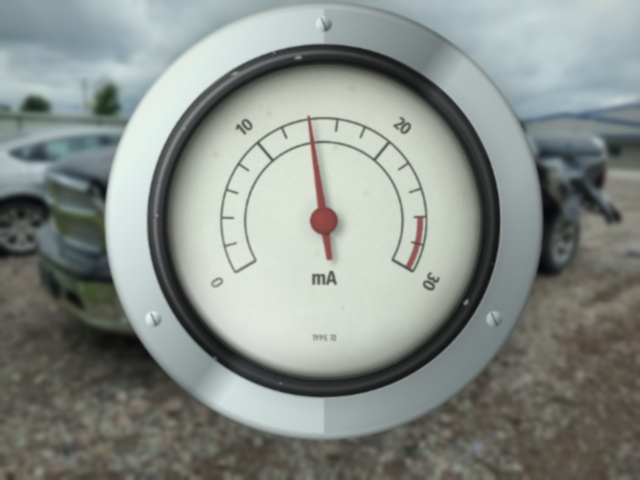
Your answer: 14mA
